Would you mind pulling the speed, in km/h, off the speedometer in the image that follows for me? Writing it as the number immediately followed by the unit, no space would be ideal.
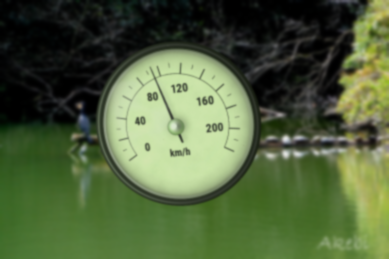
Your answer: 95km/h
